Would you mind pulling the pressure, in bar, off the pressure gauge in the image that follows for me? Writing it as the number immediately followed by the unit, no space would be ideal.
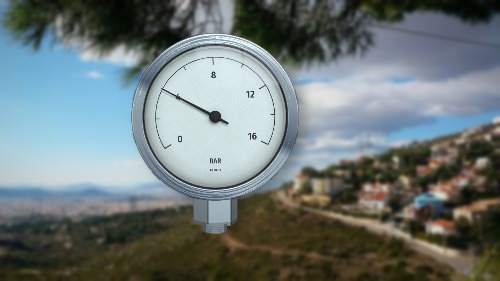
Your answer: 4bar
